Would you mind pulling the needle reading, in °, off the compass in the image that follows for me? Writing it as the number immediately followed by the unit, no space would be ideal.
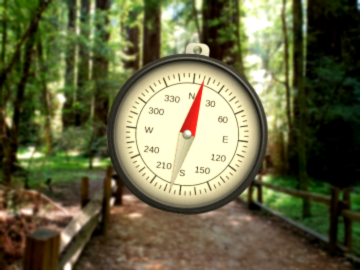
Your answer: 10°
